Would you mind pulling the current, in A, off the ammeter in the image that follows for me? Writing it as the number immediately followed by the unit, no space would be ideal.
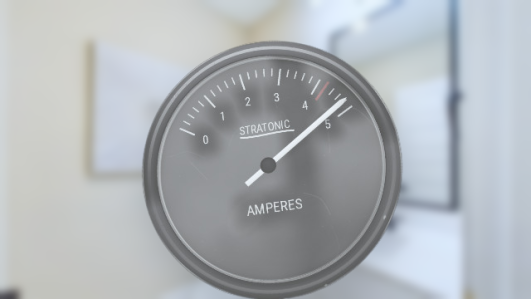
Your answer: 4.8A
